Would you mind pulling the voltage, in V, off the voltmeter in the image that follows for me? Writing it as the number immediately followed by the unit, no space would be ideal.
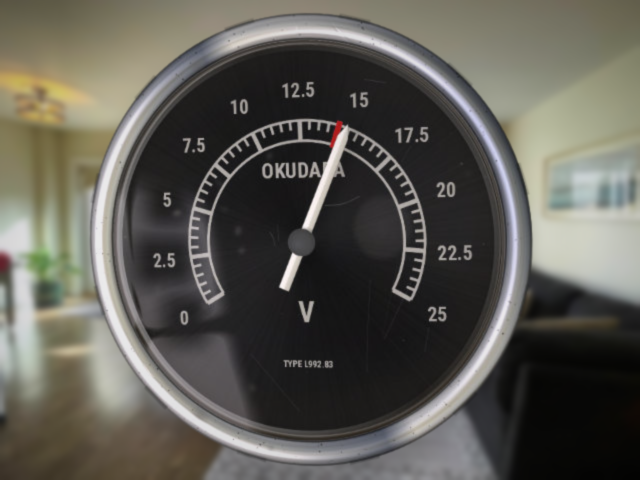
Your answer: 15V
